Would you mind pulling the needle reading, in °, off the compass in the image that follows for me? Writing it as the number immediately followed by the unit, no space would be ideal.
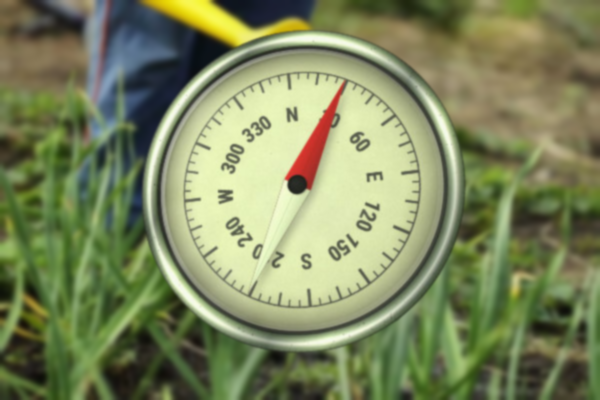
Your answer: 30°
